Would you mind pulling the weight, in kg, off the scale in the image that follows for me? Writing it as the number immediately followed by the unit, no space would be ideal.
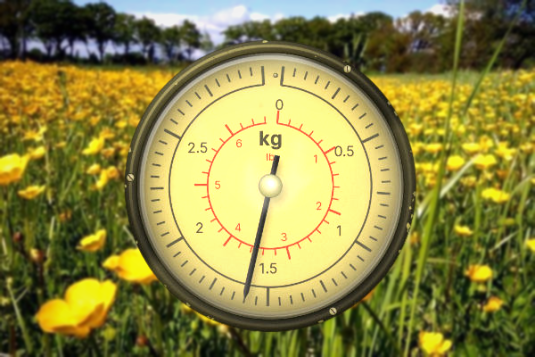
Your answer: 1.6kg
